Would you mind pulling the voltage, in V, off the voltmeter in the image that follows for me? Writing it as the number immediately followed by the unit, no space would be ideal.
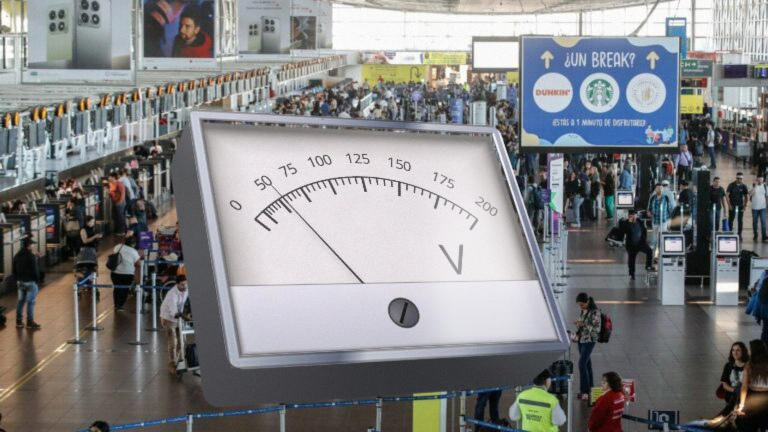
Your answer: 50V
